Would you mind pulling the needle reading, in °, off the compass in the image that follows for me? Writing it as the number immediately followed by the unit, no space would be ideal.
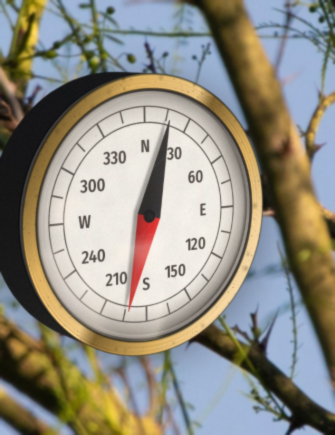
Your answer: 195°
